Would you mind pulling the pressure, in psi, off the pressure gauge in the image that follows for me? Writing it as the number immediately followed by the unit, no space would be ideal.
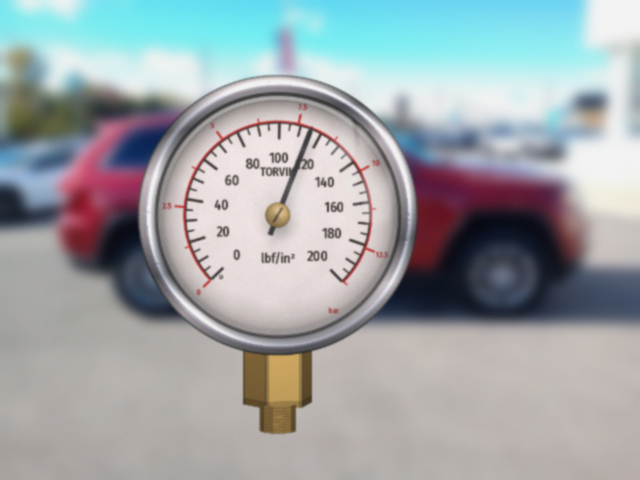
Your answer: 115psi
